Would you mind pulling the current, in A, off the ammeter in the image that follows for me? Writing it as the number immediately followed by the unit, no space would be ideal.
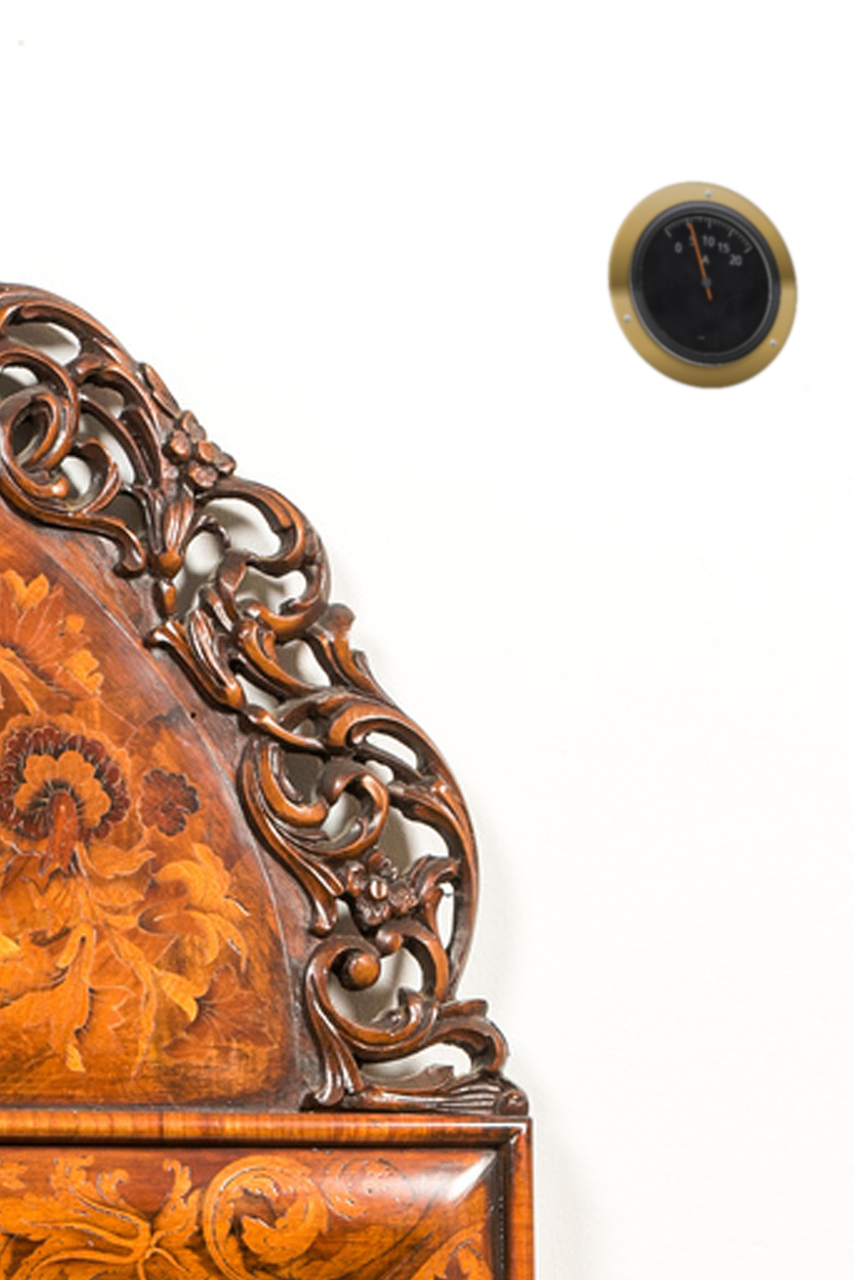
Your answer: 5A
